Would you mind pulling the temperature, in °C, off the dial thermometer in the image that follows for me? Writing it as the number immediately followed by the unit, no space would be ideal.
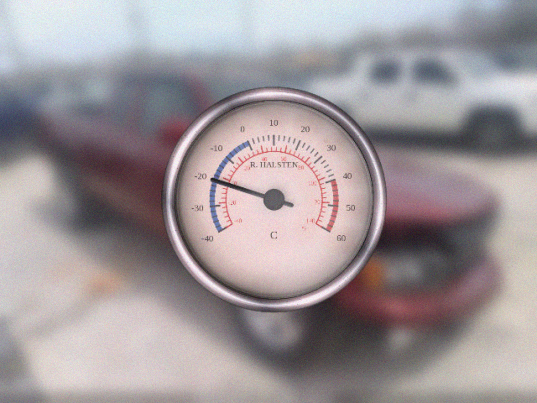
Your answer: -20°C
